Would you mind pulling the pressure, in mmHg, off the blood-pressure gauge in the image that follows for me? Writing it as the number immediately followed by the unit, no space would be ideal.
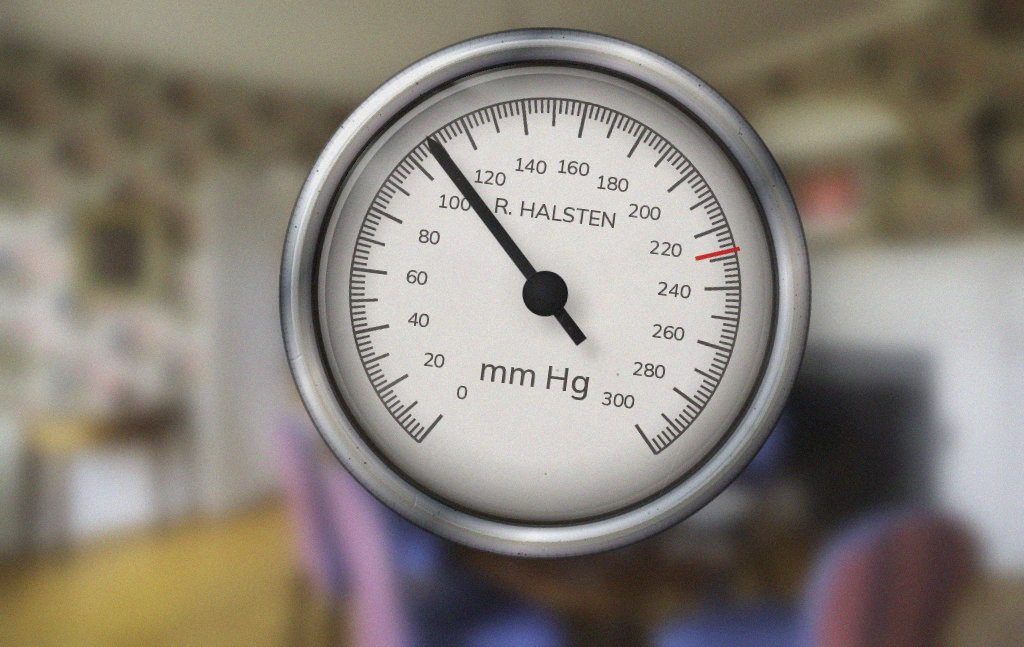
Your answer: 108mmHg
